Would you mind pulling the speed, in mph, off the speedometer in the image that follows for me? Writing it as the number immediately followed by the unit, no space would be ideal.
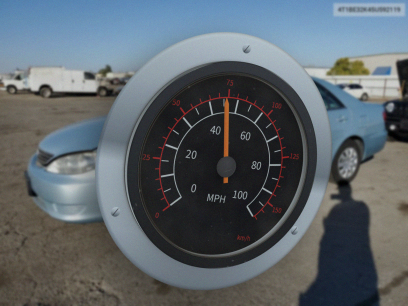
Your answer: 45mph
